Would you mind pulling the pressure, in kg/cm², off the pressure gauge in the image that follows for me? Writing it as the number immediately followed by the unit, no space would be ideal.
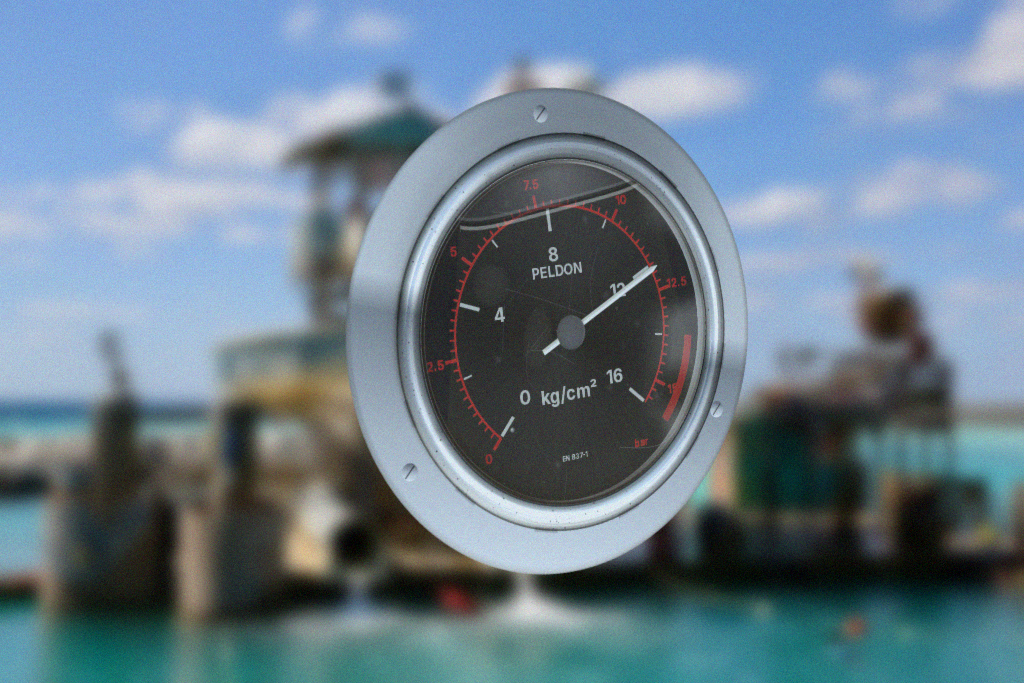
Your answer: 12kg/cm²
